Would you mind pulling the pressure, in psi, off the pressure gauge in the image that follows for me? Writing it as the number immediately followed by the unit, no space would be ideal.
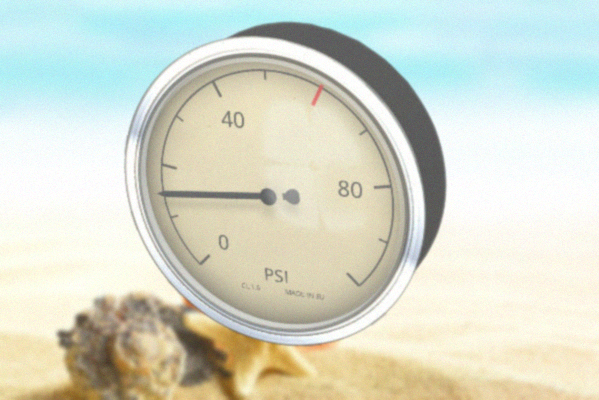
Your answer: 15psi
